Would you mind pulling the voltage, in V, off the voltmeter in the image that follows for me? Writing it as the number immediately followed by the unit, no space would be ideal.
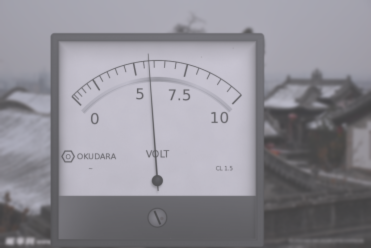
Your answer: 5.75V
